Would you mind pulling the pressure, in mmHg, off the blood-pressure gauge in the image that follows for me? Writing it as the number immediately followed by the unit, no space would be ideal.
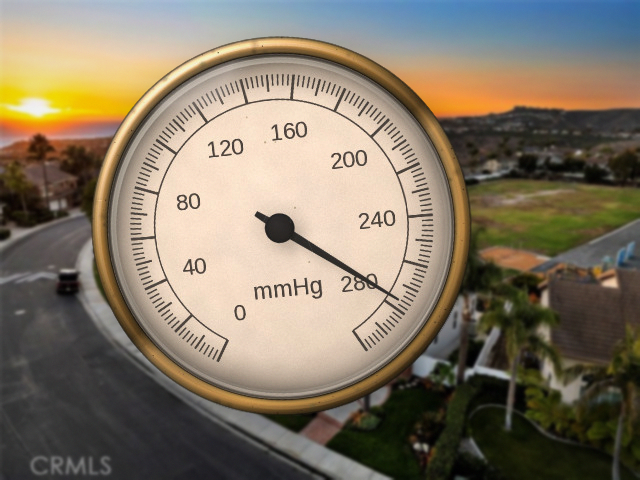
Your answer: 276mmHg
